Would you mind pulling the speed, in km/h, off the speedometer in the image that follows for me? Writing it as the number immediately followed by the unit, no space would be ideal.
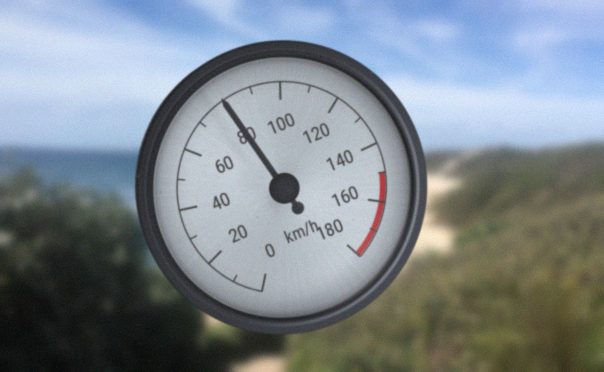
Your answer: 80km/h
